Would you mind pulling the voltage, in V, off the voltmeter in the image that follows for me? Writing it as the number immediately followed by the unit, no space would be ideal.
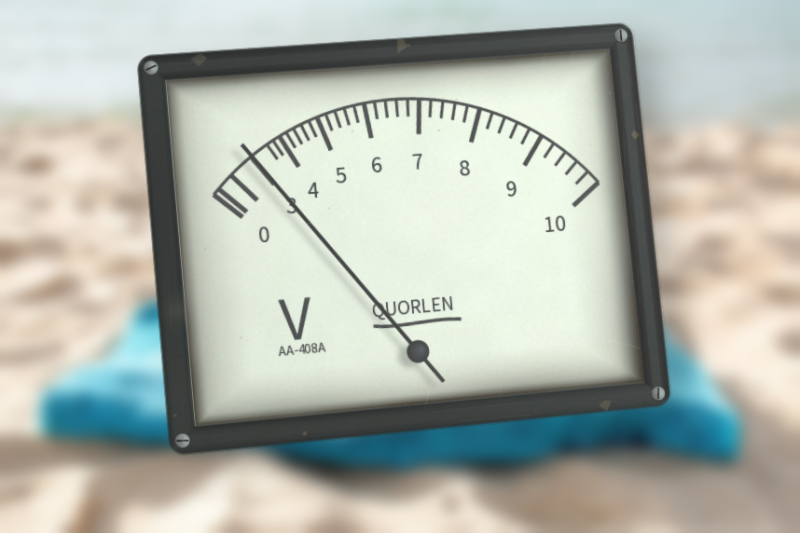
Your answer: 3V
